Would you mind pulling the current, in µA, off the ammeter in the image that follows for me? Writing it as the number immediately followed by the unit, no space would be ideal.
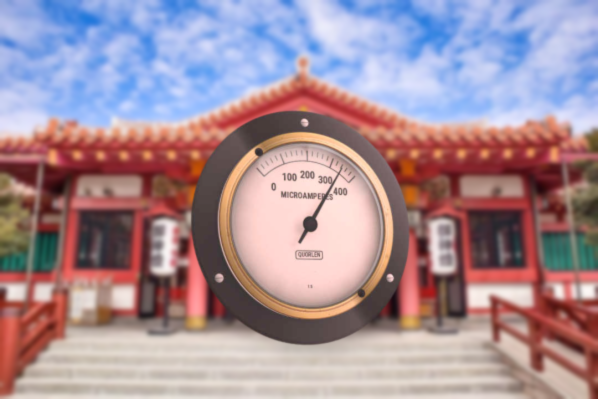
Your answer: 340µA
